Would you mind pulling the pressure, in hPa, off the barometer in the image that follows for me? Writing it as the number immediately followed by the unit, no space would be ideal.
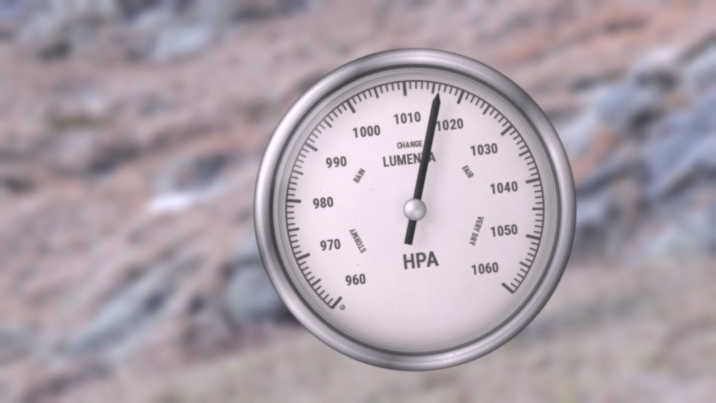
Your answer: 1016hPa
